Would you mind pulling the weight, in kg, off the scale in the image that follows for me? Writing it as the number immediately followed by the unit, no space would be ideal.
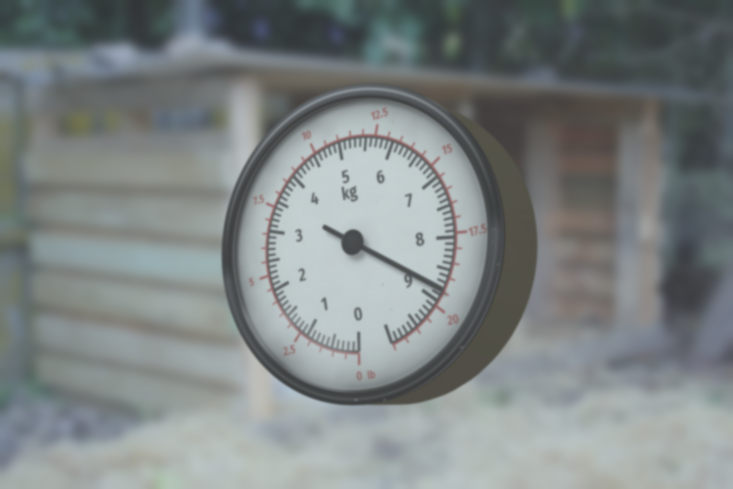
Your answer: 8.8kg
